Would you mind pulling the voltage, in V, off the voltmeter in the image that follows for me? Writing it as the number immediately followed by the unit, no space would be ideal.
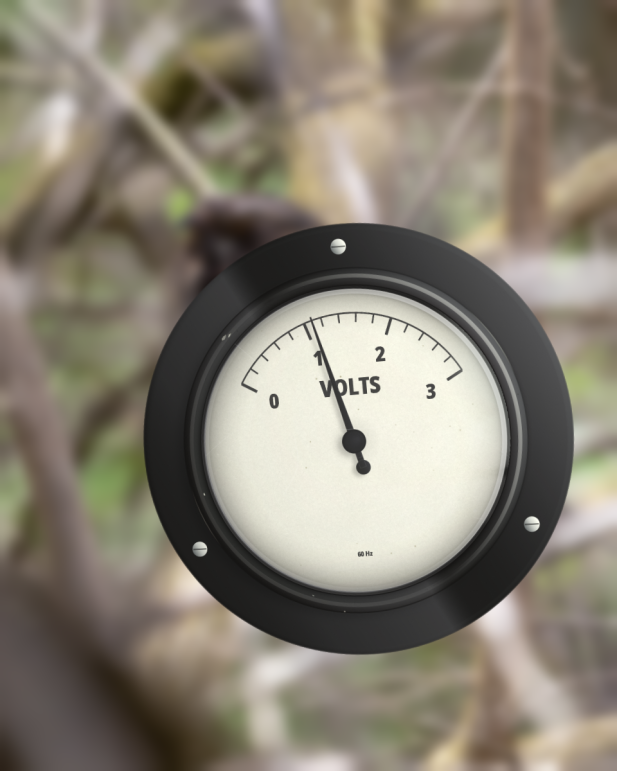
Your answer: 1.1V
